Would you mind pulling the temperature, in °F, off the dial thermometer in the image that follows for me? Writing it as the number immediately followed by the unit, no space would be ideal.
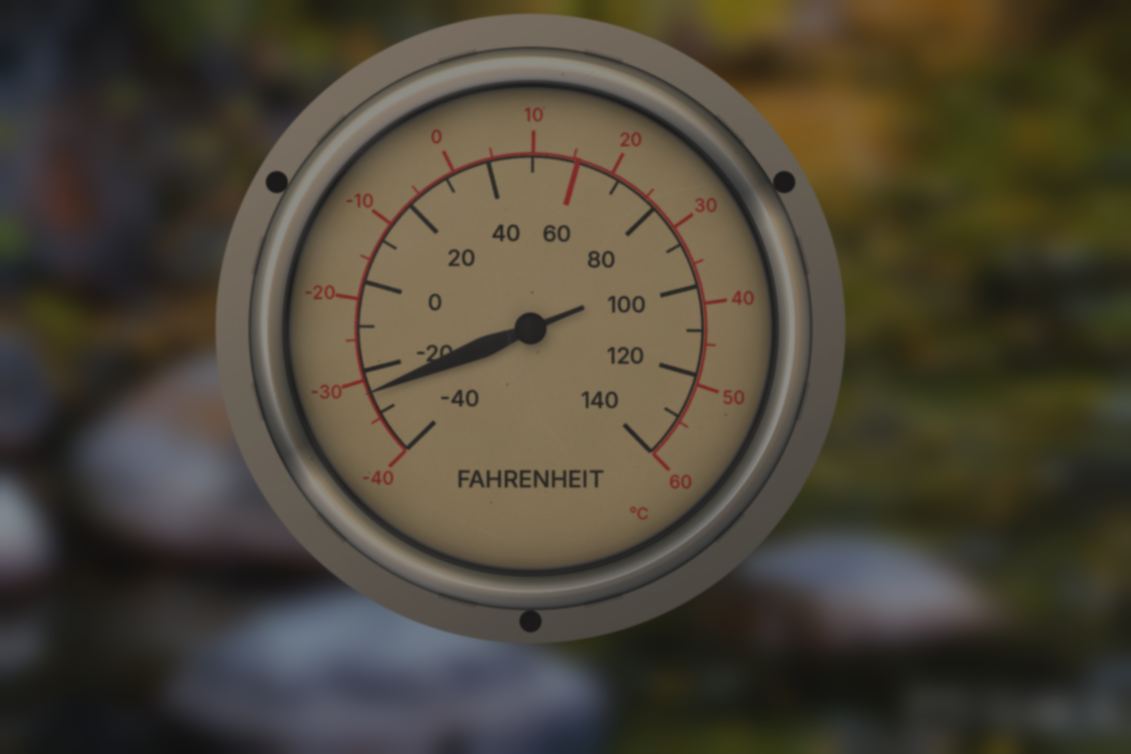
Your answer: -25°F
